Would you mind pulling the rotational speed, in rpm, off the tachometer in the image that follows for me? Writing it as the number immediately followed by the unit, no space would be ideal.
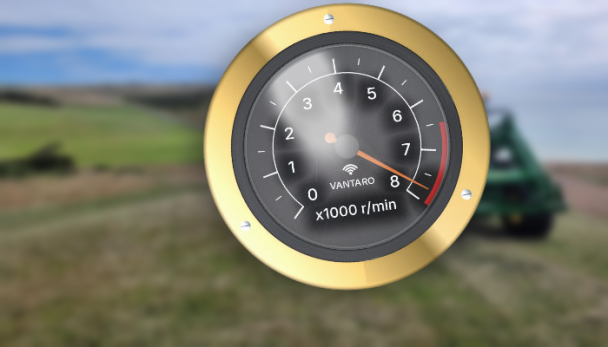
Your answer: 7750rpm
